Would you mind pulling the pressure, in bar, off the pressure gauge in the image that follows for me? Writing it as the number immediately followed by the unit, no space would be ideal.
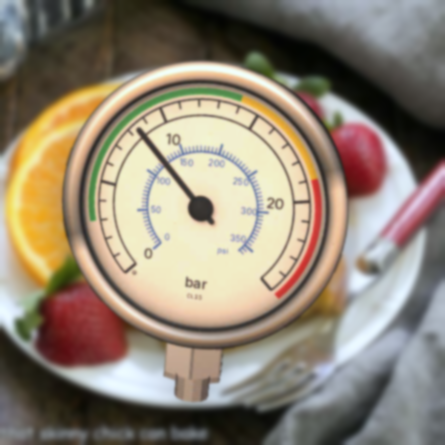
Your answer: 8.5bar
